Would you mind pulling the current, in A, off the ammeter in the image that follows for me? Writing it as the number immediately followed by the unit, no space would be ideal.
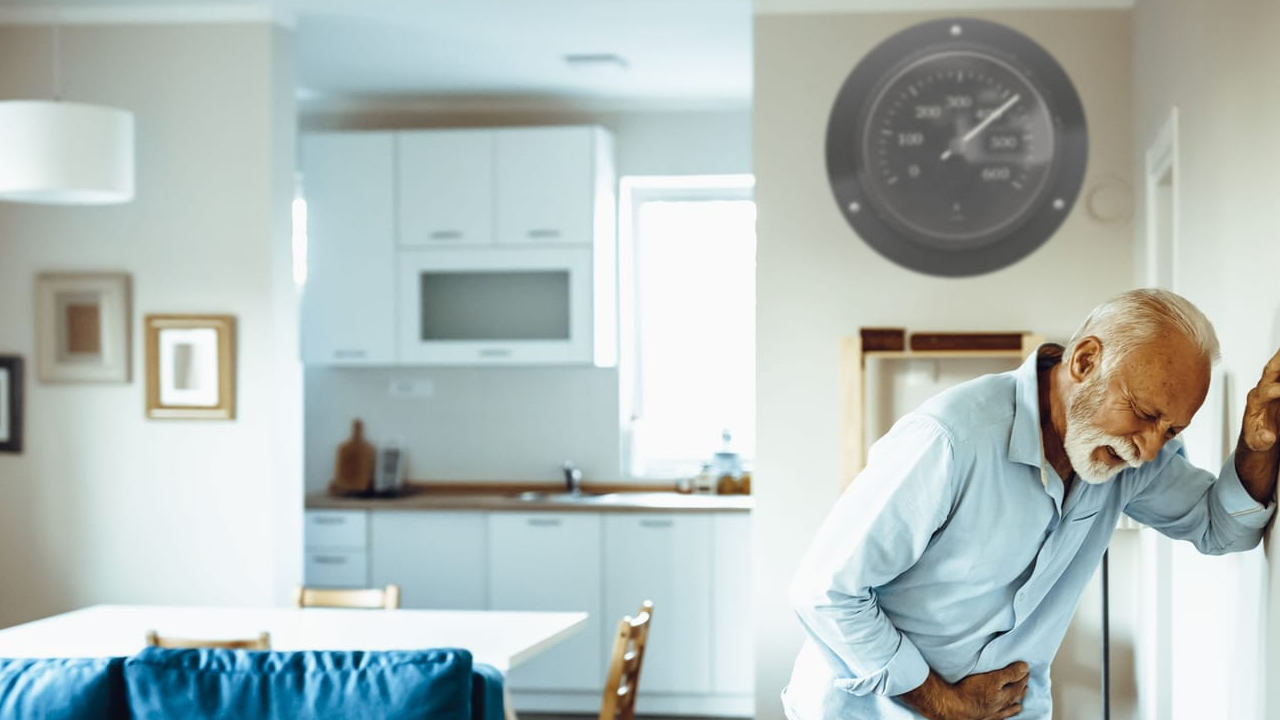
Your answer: 420A
